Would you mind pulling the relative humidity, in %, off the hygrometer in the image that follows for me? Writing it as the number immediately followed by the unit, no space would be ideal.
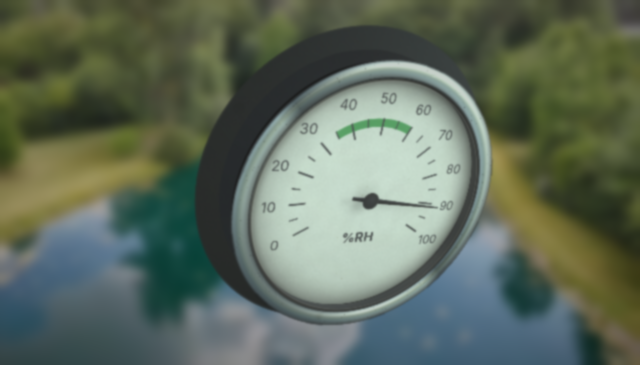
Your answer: 90%
